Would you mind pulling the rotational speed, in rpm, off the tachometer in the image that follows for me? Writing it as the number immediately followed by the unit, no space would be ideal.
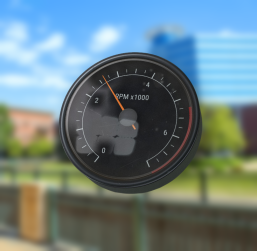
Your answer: 2625rpm
